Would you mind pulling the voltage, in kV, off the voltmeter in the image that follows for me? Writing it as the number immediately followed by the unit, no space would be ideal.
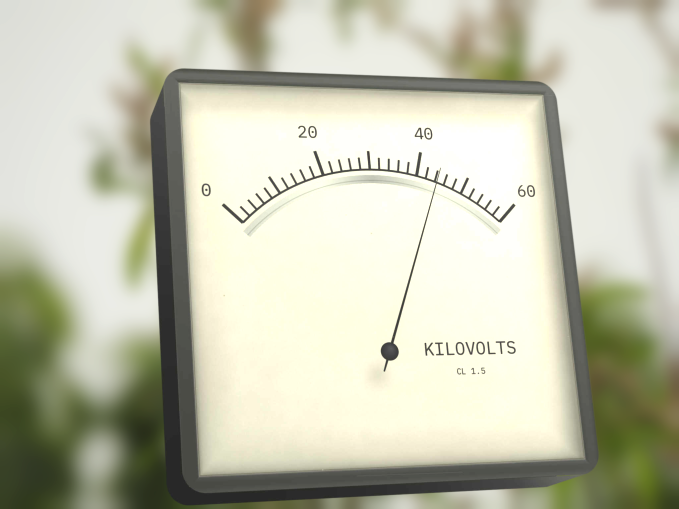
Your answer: 44kV
